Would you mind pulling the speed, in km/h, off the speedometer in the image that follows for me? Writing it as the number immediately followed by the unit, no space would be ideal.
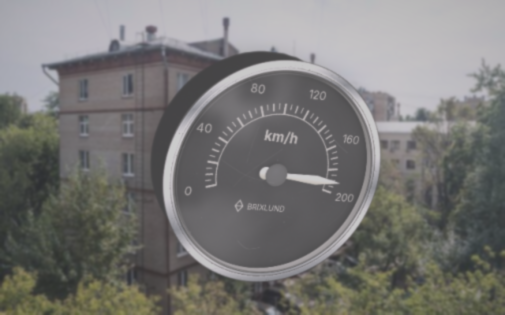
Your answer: 190km/h
